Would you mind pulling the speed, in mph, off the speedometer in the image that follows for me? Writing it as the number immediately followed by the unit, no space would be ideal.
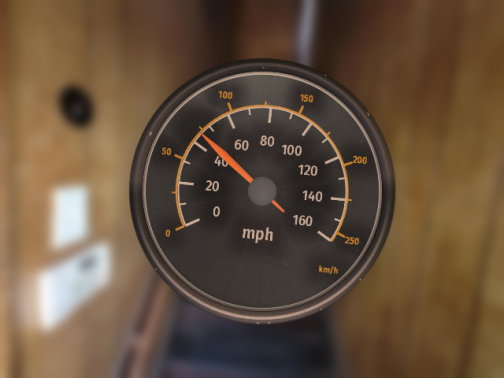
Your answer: 45mph
